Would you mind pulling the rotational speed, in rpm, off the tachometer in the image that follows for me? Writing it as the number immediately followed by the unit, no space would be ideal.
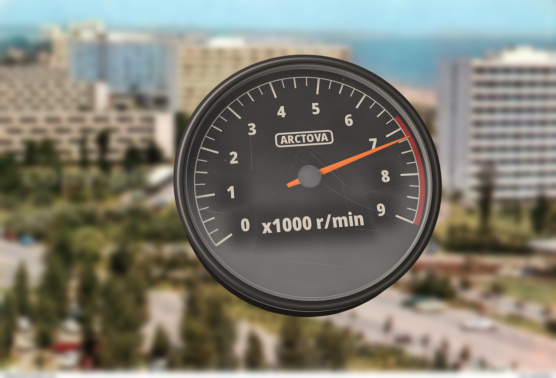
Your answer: 7250rpm
